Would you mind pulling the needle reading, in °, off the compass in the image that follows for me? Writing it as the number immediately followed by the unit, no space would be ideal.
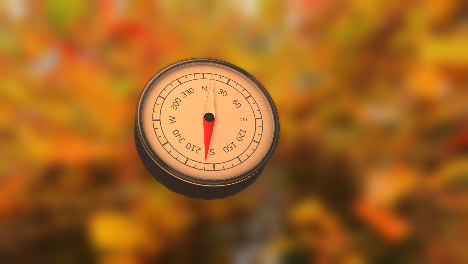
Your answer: 190°
